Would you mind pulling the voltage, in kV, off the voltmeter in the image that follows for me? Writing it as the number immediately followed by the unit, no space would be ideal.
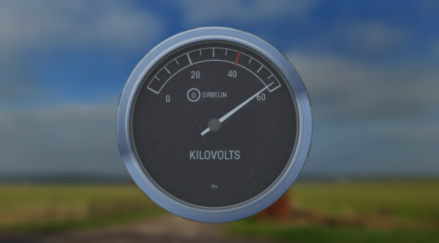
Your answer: 57.5kV
